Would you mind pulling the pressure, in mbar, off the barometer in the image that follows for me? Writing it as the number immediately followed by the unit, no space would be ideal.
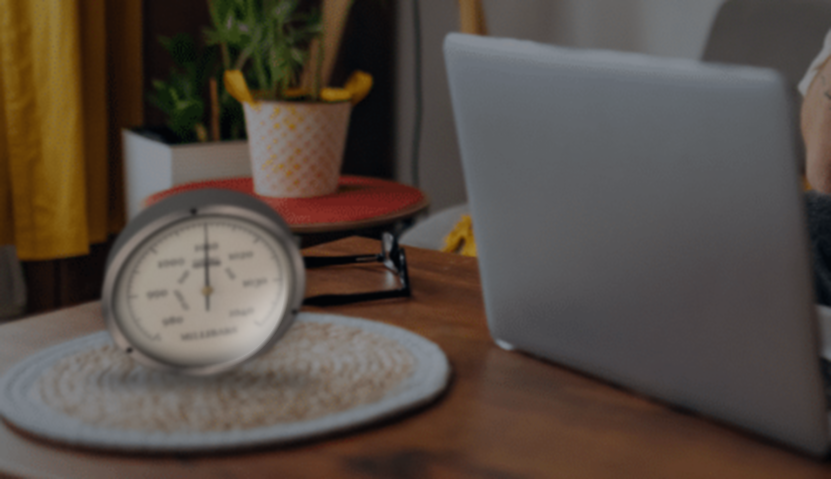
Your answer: 1010mbar
